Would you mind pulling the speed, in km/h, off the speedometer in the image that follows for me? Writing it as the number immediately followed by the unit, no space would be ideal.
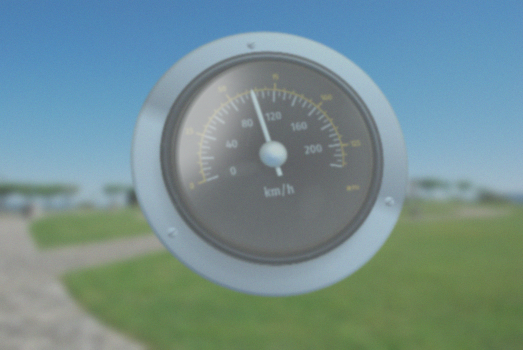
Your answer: 100km/h
